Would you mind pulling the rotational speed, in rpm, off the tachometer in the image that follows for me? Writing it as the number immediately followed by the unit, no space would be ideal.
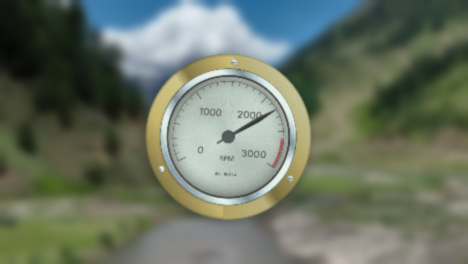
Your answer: 2200rpm
